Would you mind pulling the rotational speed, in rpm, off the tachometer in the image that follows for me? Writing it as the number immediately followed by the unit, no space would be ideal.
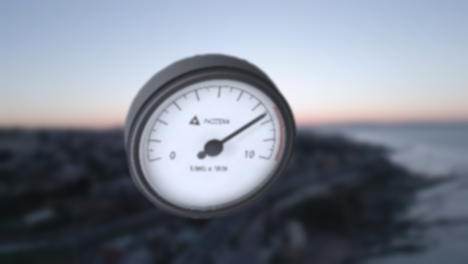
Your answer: 7500rpm
